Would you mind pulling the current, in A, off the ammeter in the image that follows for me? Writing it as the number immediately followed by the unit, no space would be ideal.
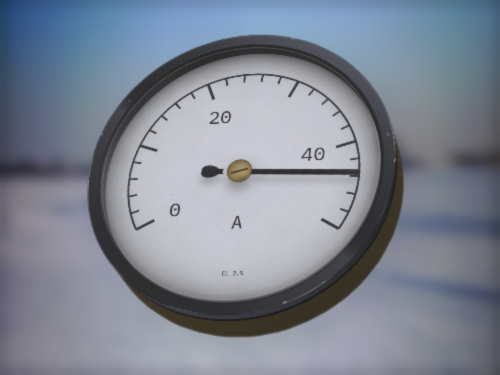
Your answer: 44A
